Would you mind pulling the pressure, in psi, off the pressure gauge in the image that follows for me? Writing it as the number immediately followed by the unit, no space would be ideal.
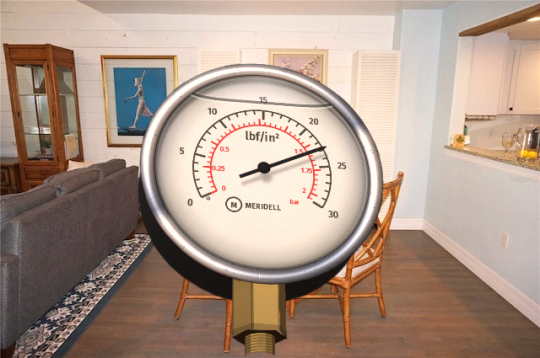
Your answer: 23psi
